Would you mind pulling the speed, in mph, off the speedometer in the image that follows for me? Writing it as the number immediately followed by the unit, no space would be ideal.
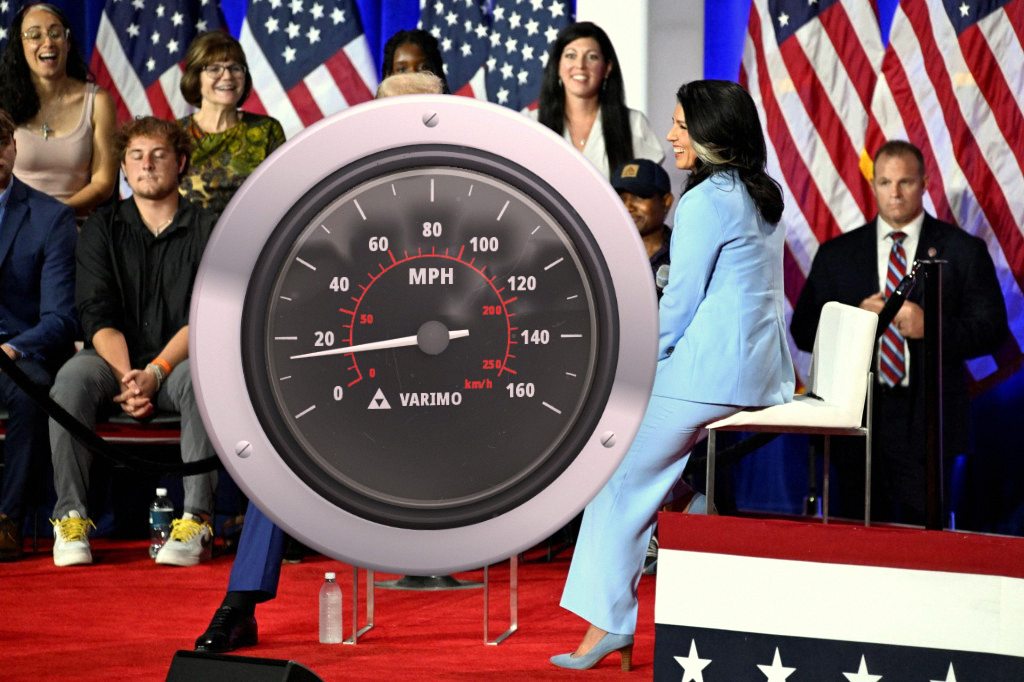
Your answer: 15mph
